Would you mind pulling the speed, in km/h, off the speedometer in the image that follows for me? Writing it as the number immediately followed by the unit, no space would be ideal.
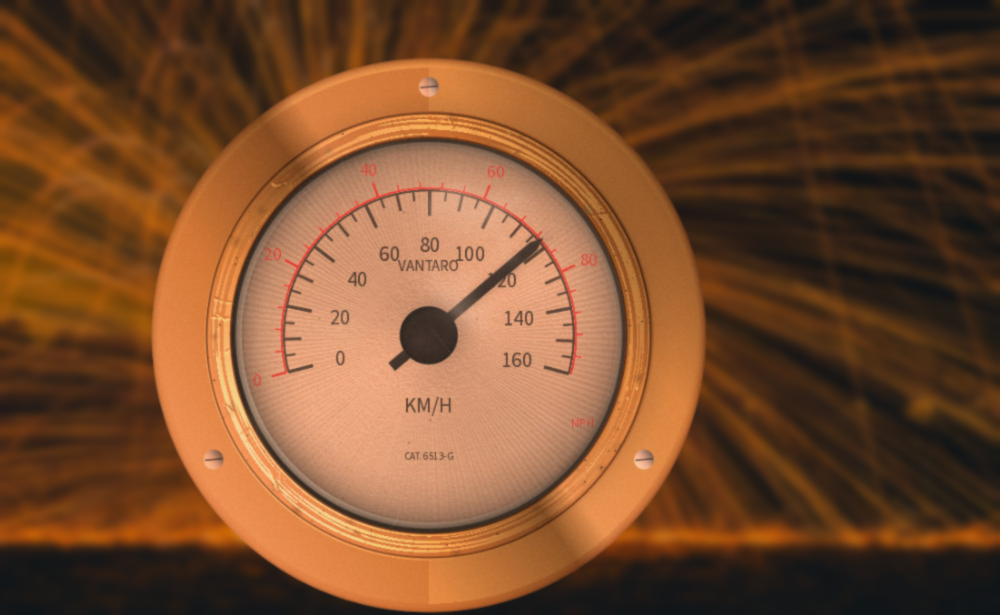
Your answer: 117.5km/h
